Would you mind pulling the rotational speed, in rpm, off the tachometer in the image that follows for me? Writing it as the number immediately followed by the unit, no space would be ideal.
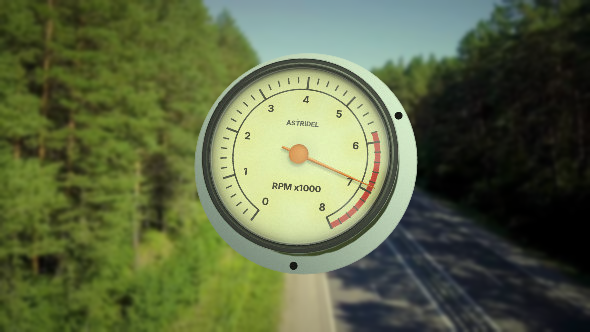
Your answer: 6900rpm
